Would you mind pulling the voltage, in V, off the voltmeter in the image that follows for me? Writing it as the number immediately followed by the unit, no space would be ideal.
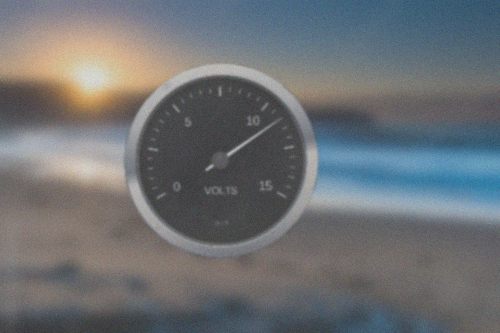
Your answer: 11V
